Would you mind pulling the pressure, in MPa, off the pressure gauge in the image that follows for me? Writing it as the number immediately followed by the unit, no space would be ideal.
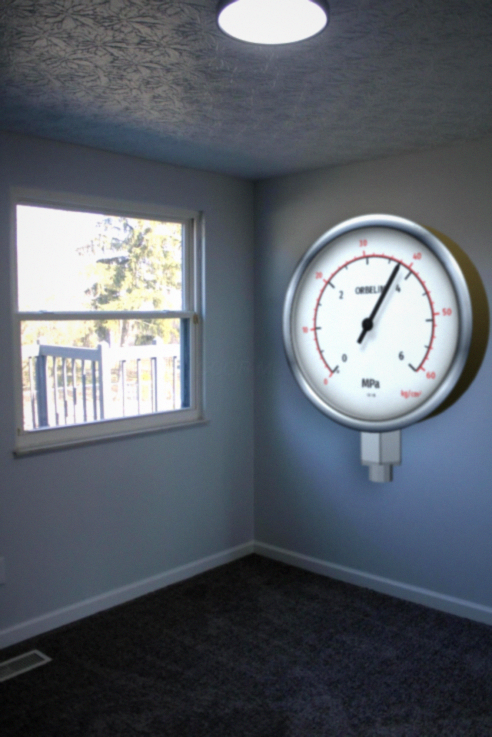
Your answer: 3.75MPa
